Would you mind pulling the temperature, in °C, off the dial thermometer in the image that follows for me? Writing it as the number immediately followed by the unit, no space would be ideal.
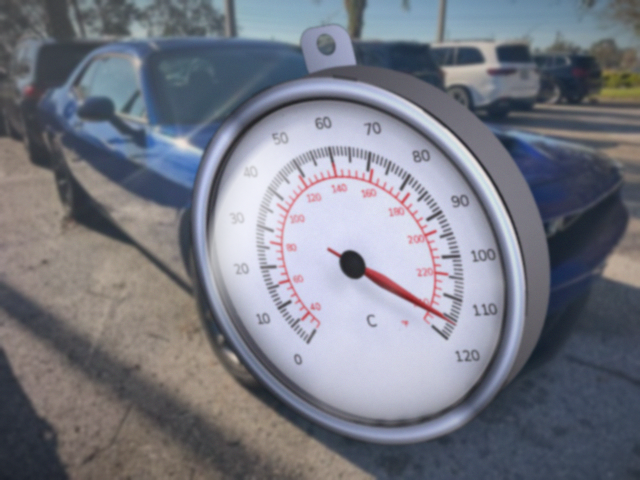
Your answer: 115°C
